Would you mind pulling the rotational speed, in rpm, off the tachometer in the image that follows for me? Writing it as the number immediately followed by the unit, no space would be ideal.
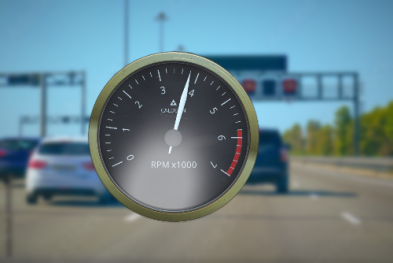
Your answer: 3800rpm
